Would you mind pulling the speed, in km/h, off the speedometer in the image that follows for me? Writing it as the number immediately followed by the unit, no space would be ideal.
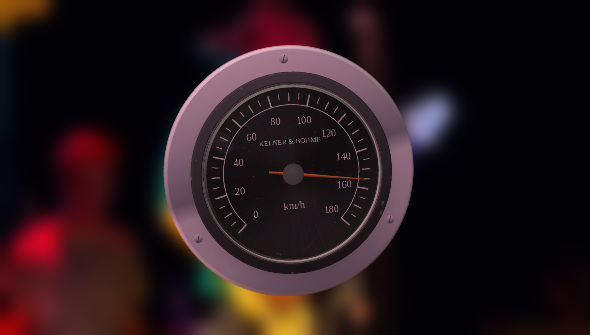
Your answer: 155km/h
